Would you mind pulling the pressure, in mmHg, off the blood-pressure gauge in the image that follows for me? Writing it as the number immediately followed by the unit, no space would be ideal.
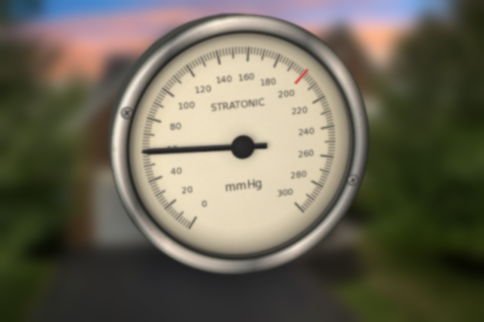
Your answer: 60mmHg
